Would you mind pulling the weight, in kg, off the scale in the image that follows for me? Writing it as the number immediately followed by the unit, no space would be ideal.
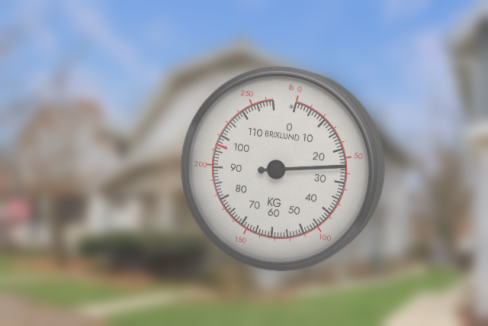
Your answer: 25kg
